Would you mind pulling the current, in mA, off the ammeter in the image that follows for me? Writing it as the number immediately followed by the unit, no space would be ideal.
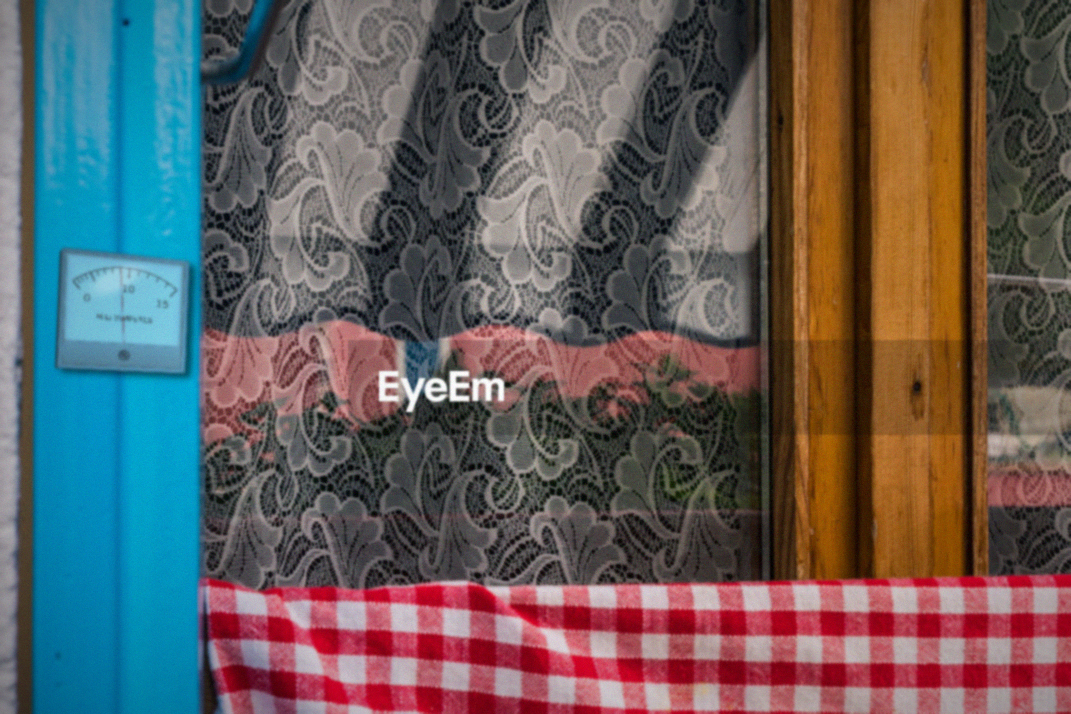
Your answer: 9mA
